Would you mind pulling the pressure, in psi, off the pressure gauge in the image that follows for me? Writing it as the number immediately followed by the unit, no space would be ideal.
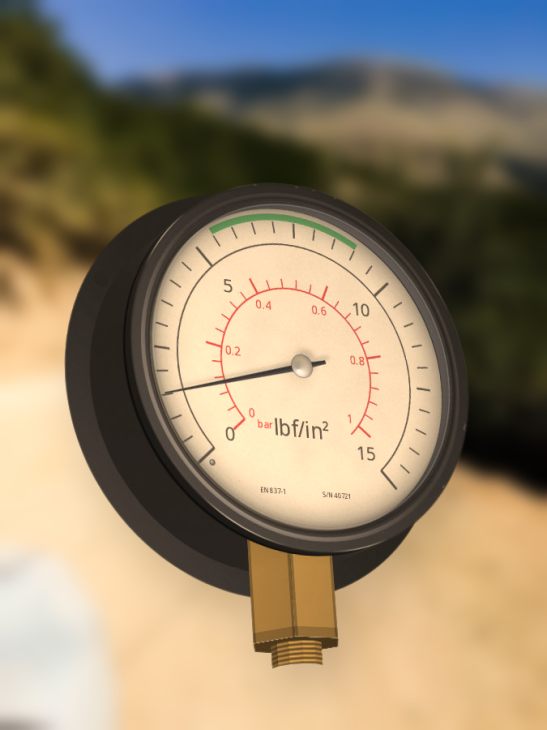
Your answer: 1.5psi
